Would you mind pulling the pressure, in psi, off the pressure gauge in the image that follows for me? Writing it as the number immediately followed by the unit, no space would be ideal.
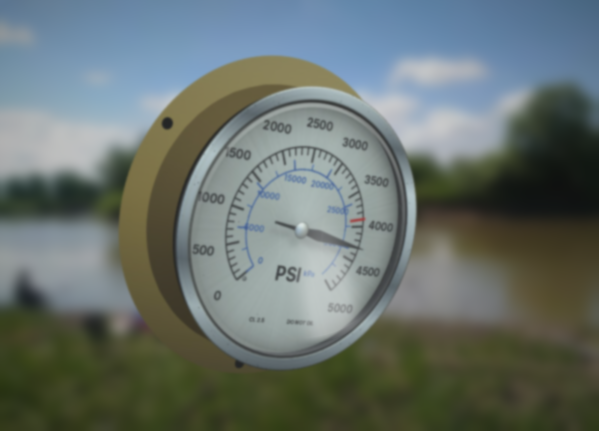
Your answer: 4300psi
